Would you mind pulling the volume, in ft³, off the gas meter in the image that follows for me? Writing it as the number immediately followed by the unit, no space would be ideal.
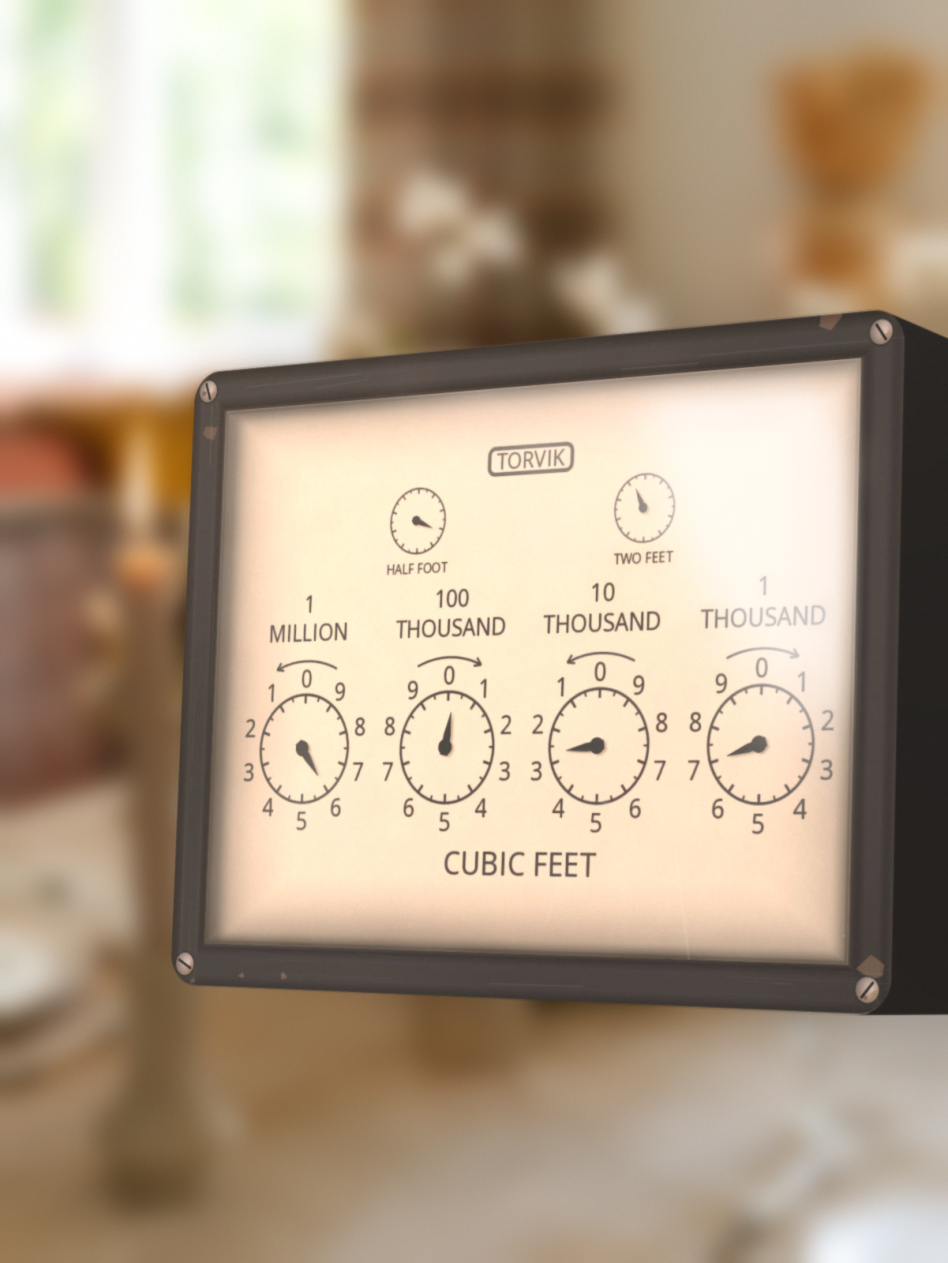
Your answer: 602700ft³
